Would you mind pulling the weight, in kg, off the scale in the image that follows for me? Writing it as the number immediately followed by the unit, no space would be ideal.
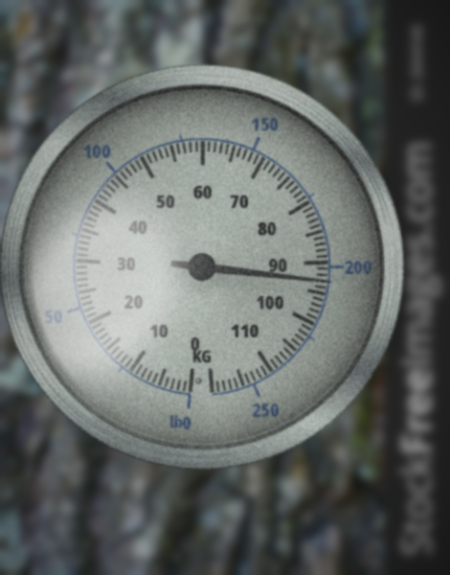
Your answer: 93kg
